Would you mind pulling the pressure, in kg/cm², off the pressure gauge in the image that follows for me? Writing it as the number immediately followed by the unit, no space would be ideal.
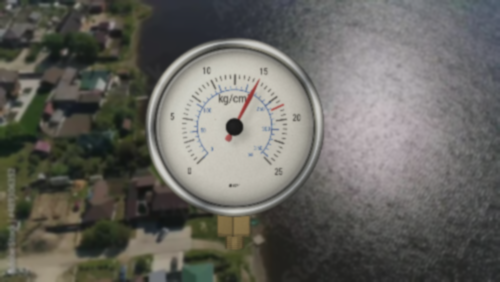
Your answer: 15kg/cm²
